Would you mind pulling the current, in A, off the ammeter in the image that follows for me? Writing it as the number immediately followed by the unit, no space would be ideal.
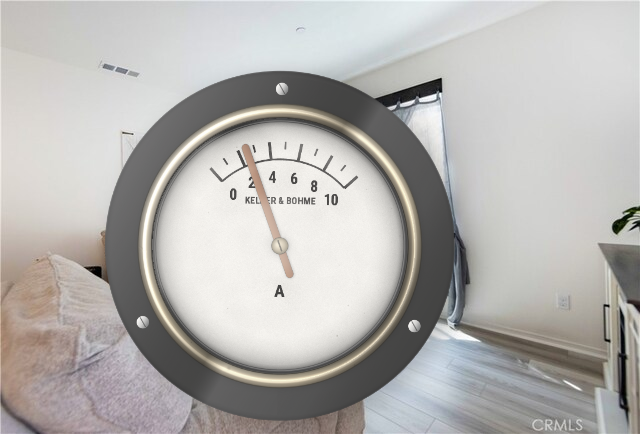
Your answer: 2.5A
